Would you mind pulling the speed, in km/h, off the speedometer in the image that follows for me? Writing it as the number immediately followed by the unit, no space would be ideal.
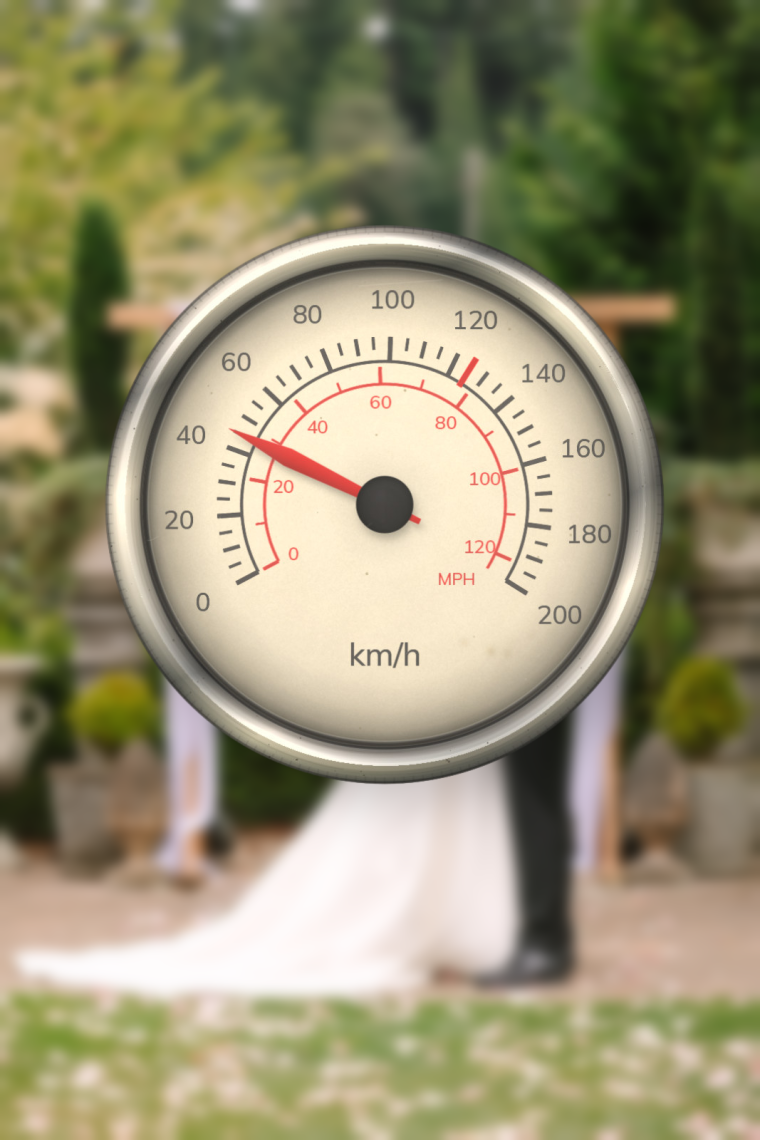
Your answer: 45km/h
